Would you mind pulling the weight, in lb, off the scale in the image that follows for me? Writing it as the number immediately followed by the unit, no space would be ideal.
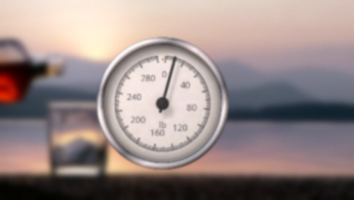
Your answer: 10lb
